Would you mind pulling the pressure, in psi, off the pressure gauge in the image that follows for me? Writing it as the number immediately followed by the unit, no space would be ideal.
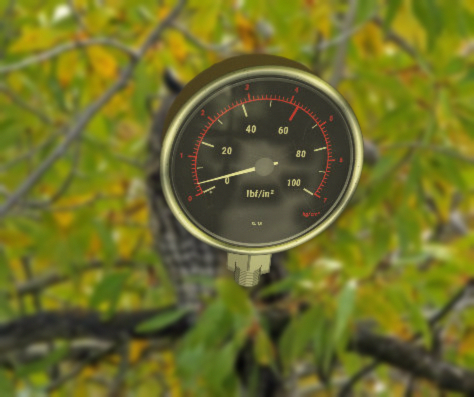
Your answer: 5psi
